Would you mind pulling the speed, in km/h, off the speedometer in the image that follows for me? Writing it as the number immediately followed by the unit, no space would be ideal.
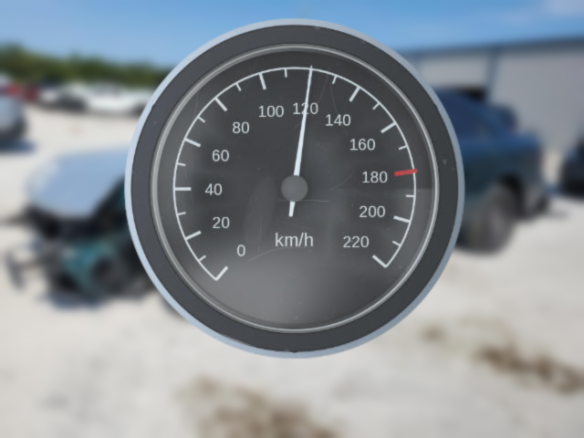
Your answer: 120km/h
